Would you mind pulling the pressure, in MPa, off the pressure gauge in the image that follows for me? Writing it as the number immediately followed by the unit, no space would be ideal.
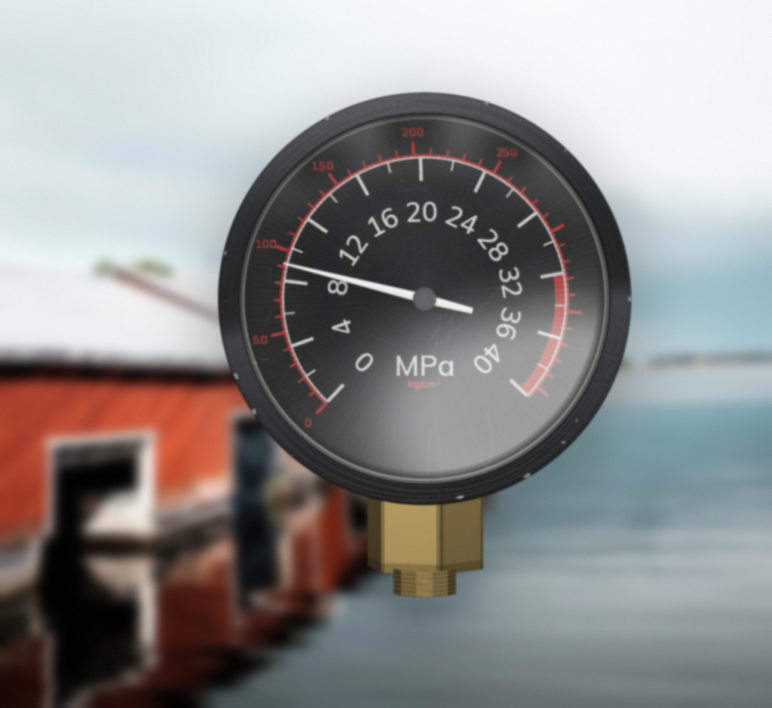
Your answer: 9MPa
